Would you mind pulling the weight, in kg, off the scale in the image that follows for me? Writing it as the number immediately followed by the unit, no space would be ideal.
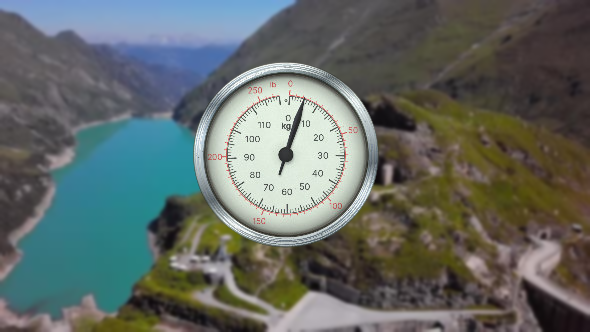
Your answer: 5kg
